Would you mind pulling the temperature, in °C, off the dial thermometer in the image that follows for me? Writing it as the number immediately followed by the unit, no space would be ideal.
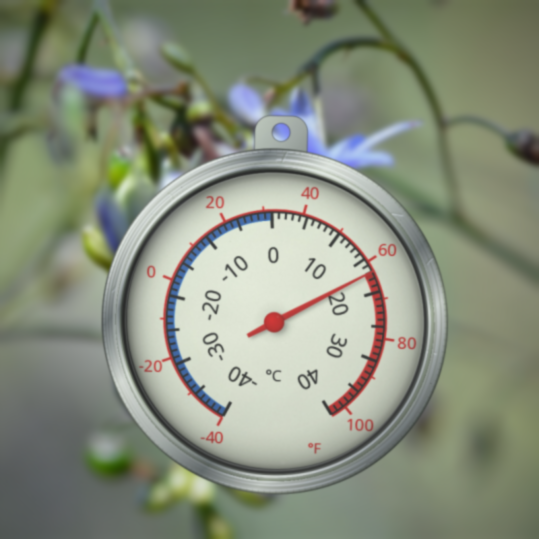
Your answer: 17°C
